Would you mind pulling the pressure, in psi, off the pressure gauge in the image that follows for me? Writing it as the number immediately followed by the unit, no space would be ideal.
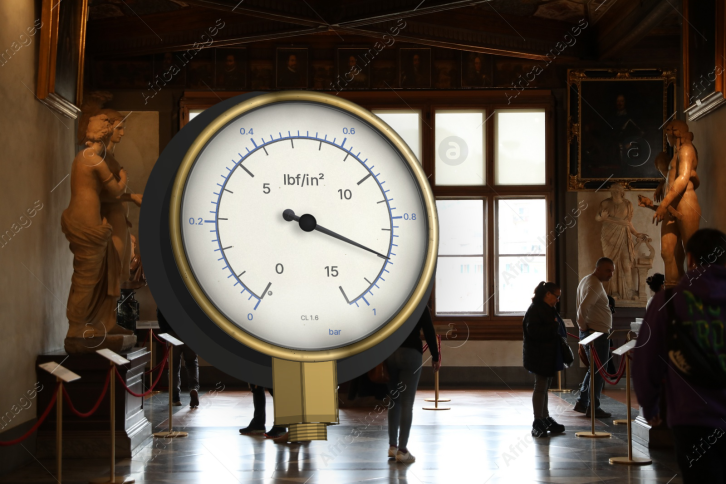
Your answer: 13psi
